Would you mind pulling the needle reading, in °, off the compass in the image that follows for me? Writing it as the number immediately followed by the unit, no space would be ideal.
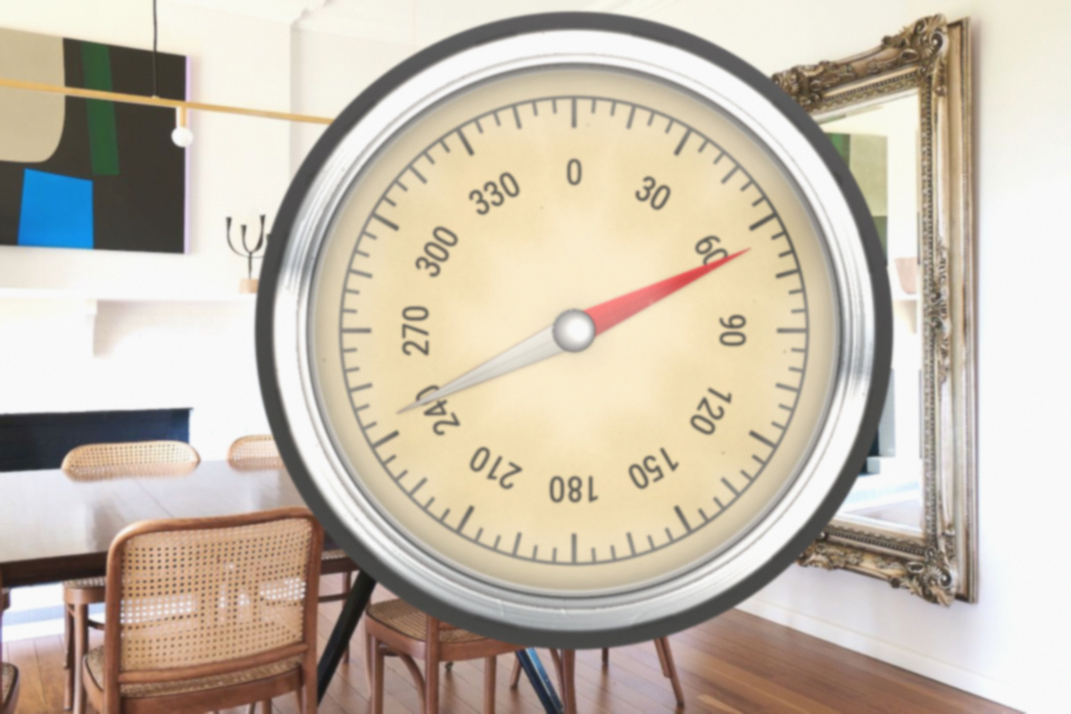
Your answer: 65°
